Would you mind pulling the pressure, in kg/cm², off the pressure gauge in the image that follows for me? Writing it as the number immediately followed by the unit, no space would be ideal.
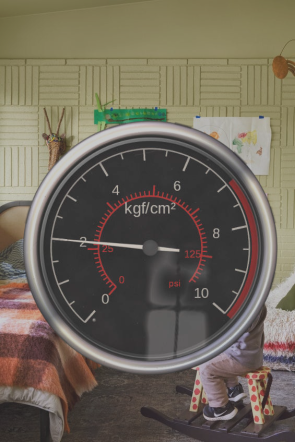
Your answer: 2kg/cm²
